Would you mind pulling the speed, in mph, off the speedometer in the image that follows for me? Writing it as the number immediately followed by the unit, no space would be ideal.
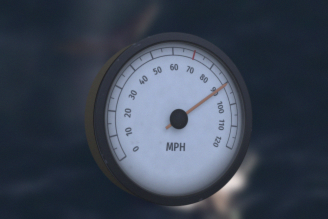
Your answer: 90mph
